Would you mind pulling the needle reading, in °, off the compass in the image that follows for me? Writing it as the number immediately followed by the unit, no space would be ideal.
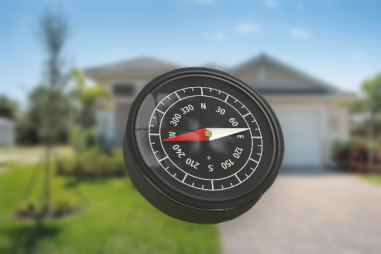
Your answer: 260°
